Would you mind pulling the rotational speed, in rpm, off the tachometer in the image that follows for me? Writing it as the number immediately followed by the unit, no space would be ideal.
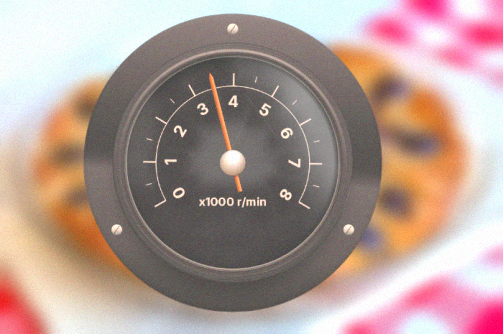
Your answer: 3500rpm
